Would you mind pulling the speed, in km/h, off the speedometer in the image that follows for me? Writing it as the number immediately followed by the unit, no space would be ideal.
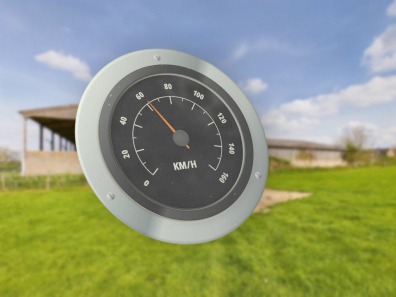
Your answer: 60km/h
